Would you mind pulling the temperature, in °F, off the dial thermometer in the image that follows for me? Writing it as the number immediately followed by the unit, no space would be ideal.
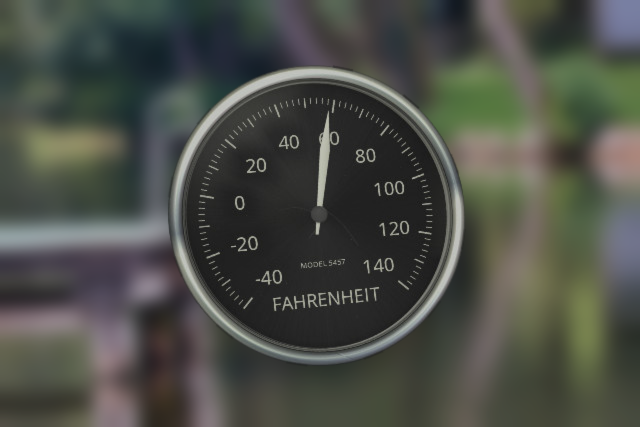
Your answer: 58°F
